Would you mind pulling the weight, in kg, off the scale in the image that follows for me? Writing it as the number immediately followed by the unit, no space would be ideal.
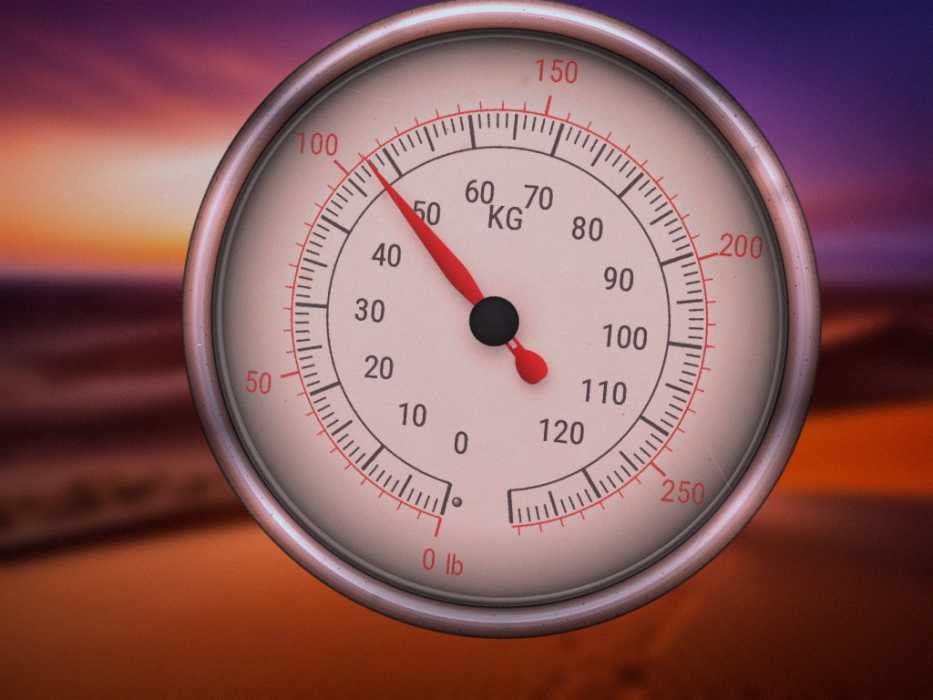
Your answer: 48kg
